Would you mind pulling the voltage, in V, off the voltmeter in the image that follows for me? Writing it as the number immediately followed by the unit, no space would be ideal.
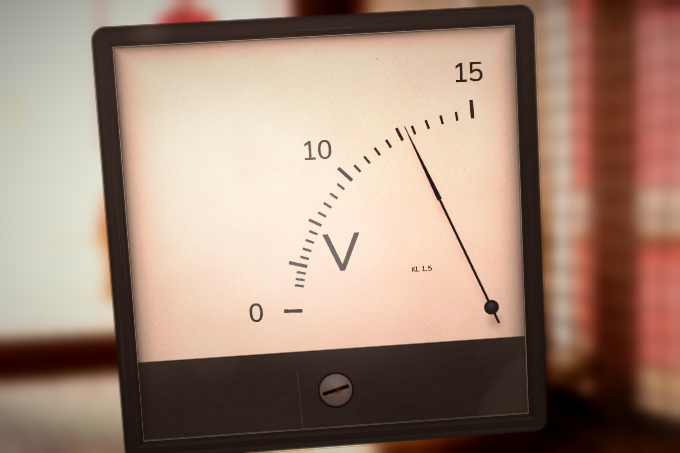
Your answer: 12.75V
